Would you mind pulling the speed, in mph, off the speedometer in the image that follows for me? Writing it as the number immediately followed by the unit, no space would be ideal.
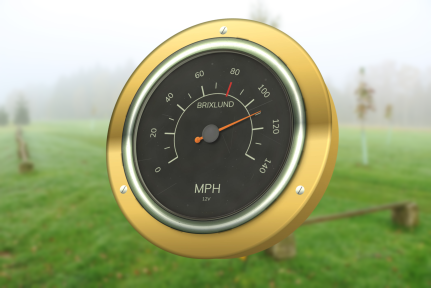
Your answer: 110mph
